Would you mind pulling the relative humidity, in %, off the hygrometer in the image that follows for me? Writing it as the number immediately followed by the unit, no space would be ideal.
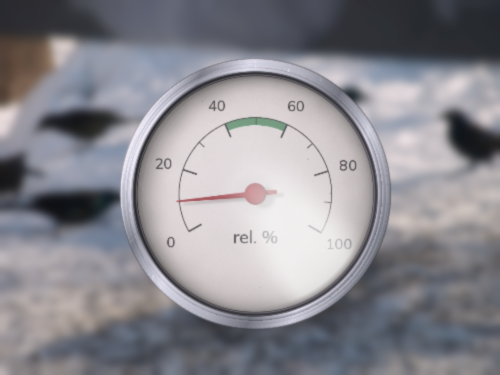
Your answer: 10%
